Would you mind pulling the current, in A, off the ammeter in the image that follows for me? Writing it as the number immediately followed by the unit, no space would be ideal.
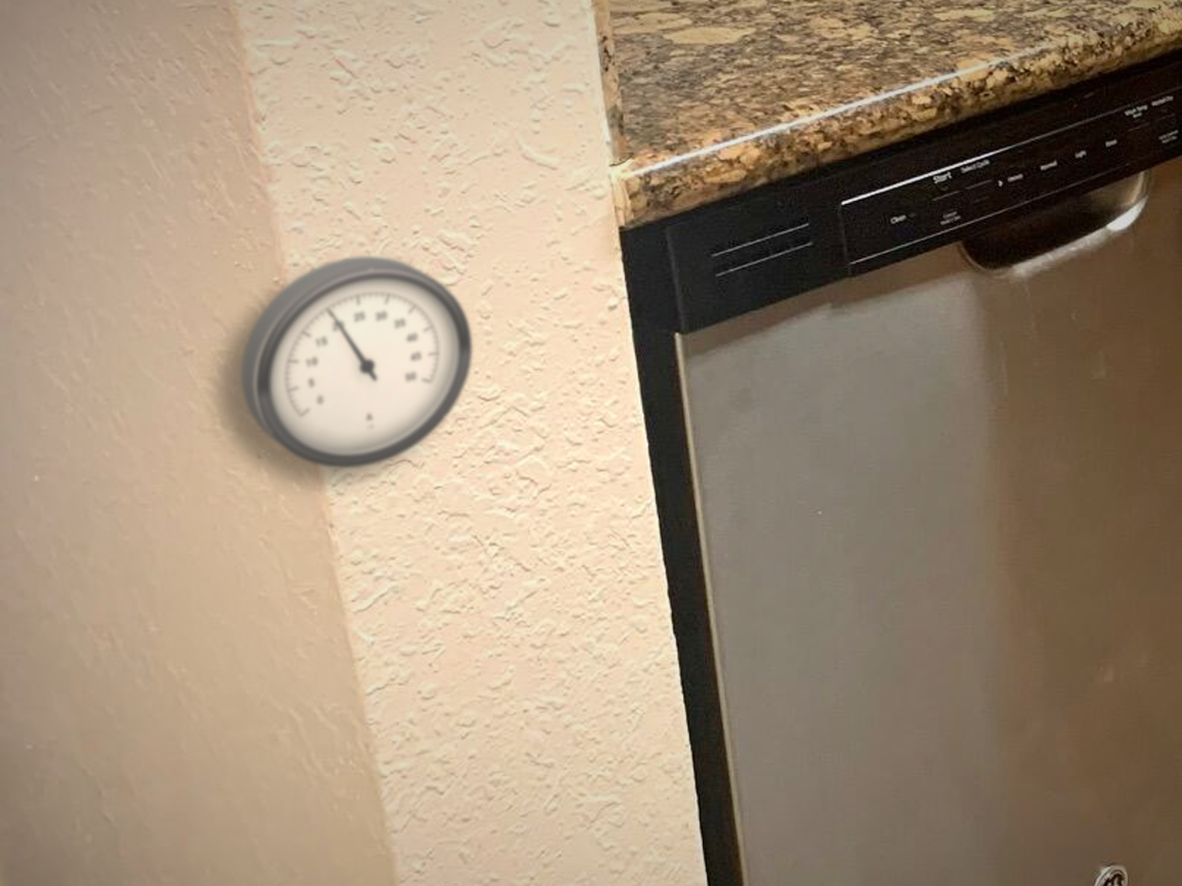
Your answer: 20A
